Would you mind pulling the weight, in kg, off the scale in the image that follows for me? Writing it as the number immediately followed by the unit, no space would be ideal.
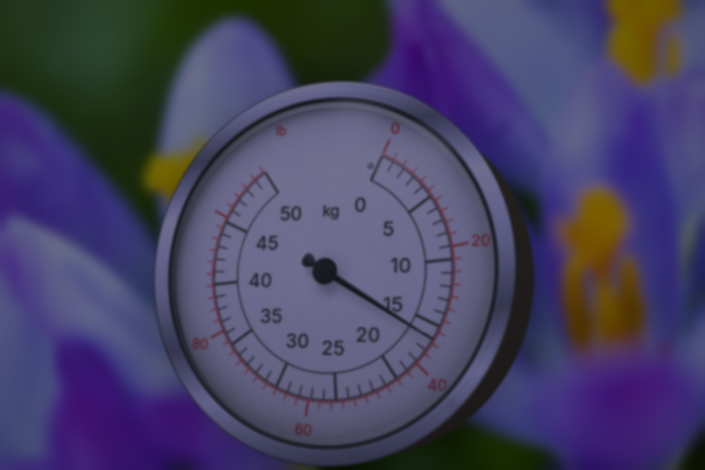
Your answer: 16kg
